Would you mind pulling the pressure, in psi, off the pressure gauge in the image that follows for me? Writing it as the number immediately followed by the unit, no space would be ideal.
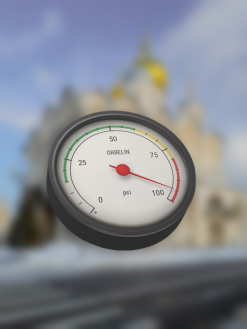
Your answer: 95psi
